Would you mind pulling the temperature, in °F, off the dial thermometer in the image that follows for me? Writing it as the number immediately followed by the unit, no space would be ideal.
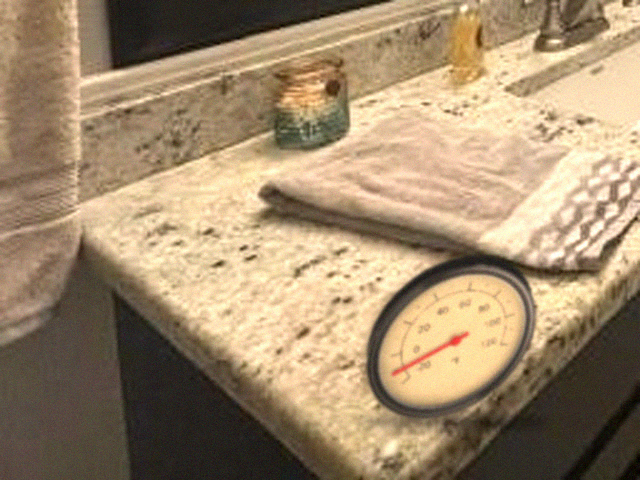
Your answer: -10°F
